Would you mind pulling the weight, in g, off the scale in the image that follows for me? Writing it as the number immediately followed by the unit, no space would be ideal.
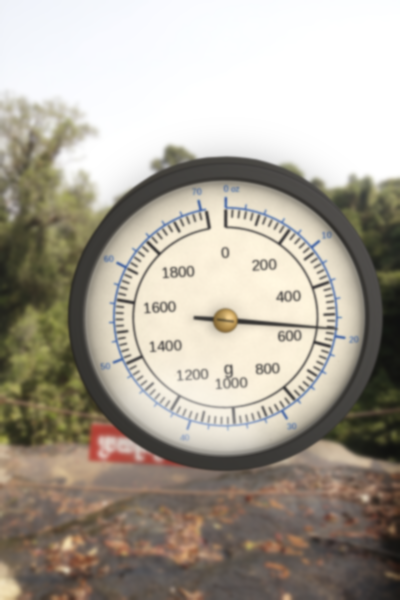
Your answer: 540g
